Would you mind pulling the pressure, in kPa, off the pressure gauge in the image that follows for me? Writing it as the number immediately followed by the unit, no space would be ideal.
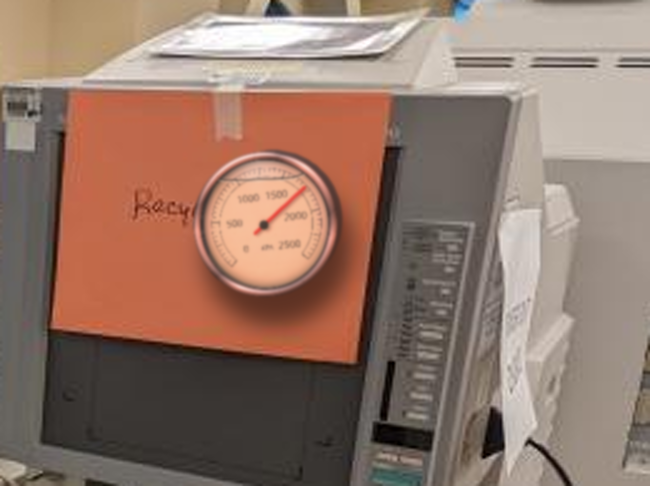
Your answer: 1750kPa
